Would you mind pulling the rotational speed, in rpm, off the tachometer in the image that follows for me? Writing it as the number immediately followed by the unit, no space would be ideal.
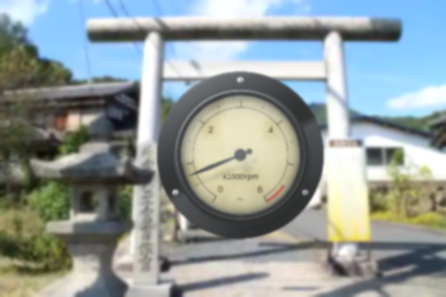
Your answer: 750rpm
